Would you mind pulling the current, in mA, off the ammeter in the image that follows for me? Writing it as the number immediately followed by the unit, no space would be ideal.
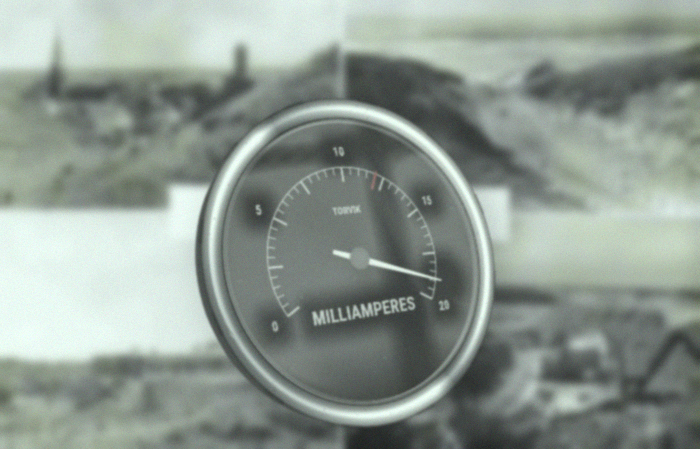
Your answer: 19mA
